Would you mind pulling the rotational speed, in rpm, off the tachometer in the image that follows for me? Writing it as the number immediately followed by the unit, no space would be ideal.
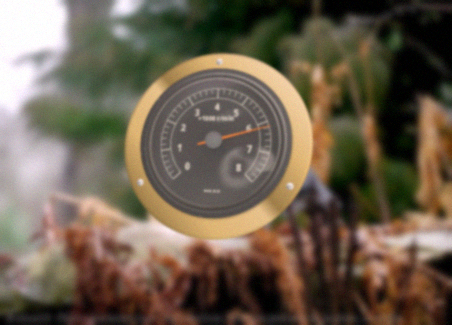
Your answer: 6200rpm
